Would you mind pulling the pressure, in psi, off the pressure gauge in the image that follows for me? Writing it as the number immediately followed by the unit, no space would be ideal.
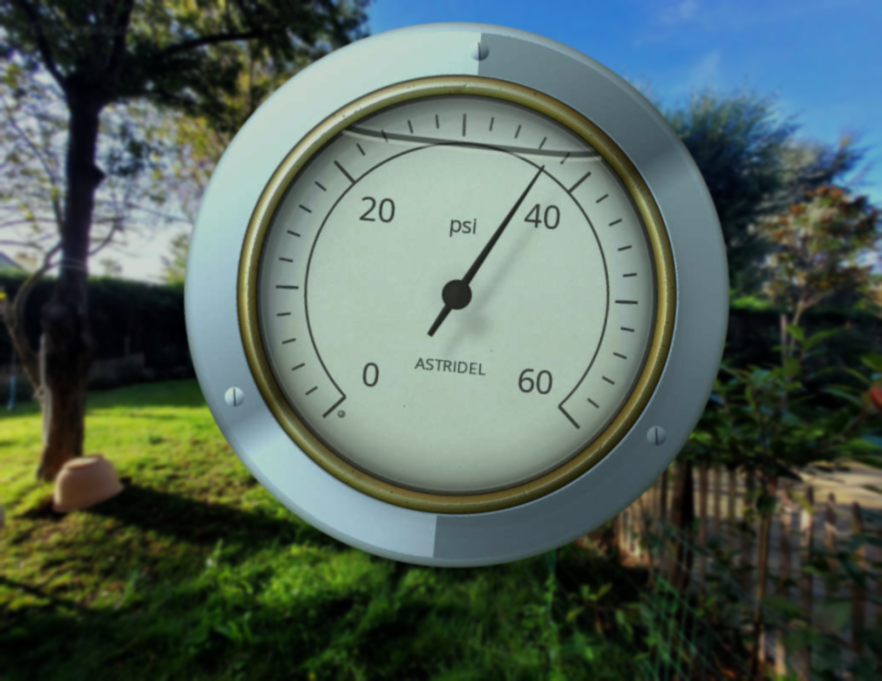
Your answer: 37psi
